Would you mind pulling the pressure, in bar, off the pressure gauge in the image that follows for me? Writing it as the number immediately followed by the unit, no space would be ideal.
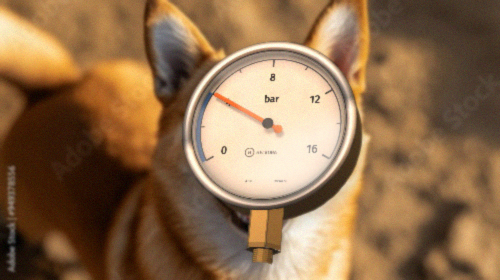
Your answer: 4bar
